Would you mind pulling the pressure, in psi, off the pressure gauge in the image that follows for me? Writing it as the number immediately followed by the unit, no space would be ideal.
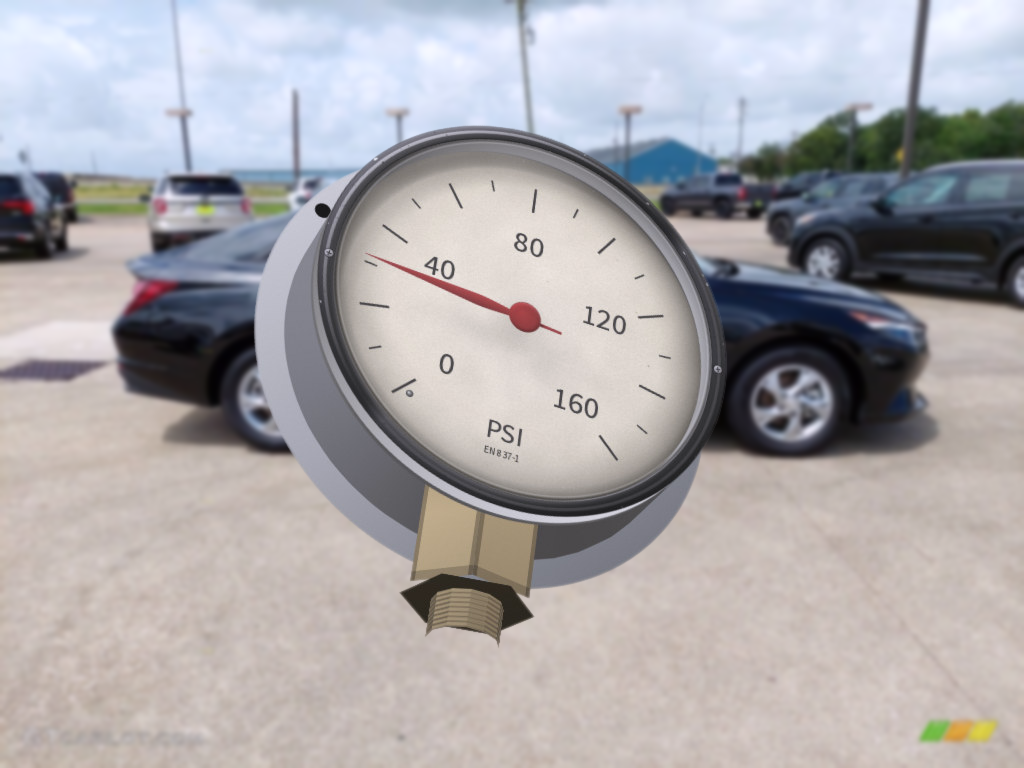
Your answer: 30psi
